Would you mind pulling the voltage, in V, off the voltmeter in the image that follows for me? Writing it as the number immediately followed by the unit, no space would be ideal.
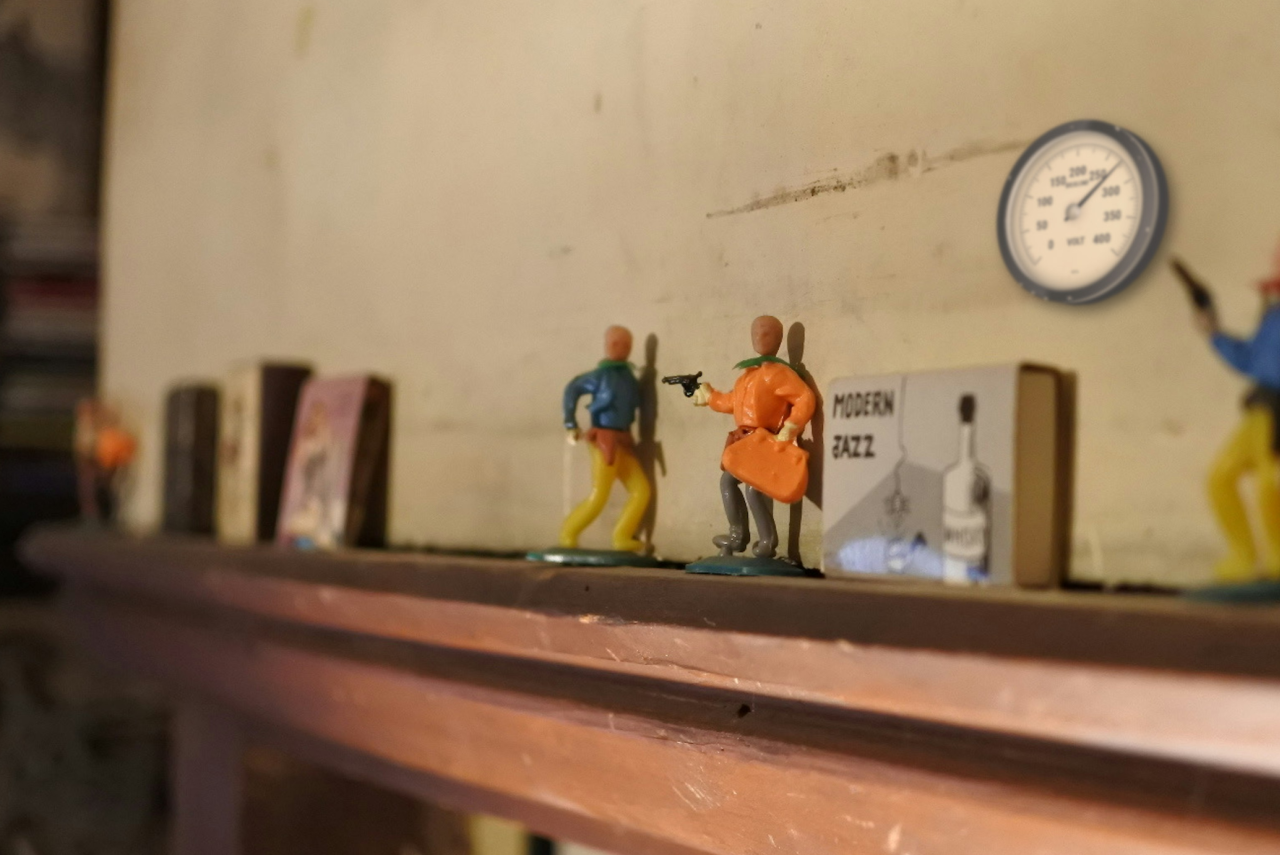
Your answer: 275V
